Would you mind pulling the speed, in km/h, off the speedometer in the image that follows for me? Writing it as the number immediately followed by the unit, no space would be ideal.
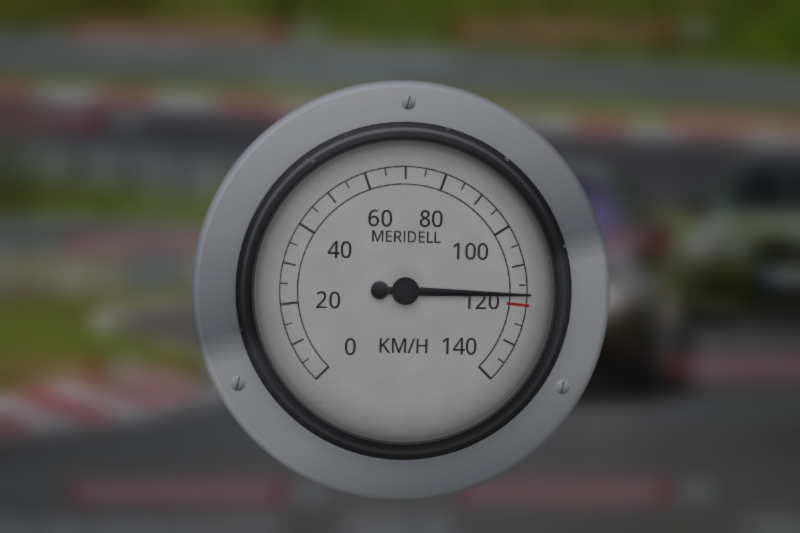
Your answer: 117.5km/h
